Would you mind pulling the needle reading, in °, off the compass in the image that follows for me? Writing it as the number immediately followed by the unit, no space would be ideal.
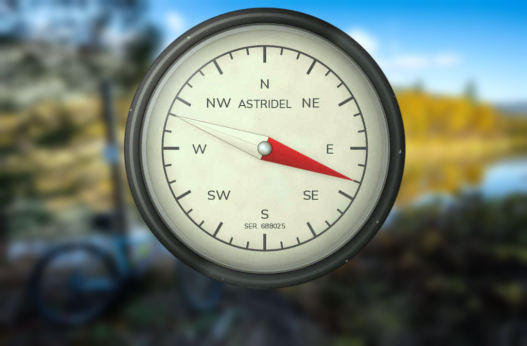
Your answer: 110°
